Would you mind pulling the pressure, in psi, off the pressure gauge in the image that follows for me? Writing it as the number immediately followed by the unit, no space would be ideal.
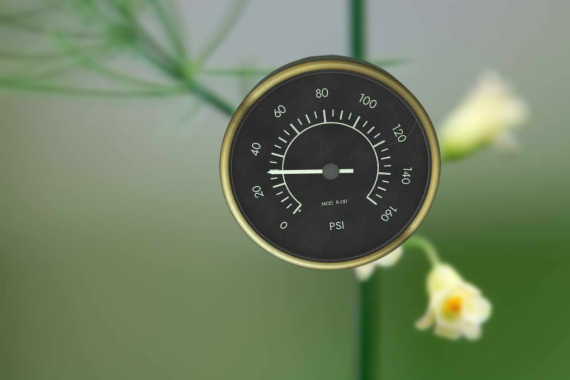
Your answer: 30psi
